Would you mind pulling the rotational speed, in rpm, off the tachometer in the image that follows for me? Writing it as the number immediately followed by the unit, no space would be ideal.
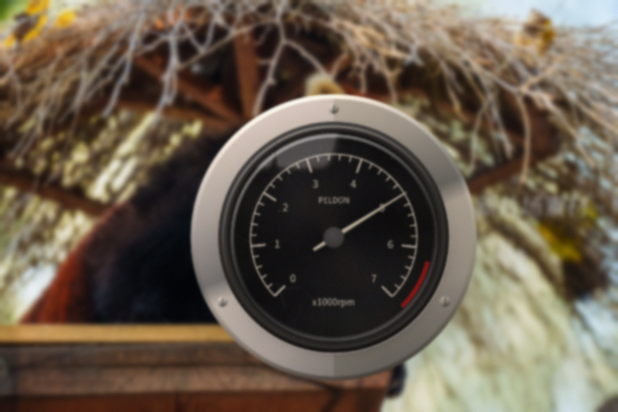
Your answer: 5000rpm
